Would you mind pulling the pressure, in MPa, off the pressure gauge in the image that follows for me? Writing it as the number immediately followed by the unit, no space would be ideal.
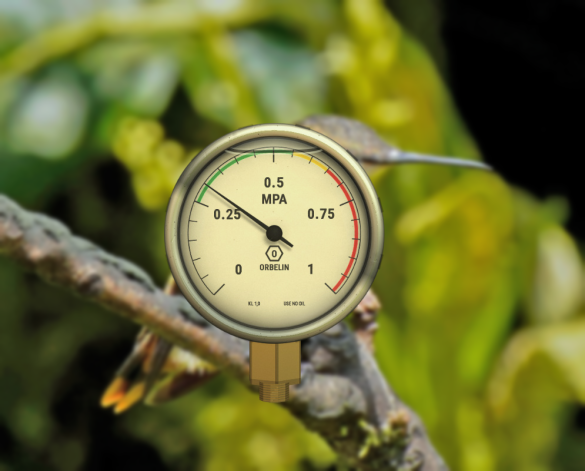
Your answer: 0.3MPa
